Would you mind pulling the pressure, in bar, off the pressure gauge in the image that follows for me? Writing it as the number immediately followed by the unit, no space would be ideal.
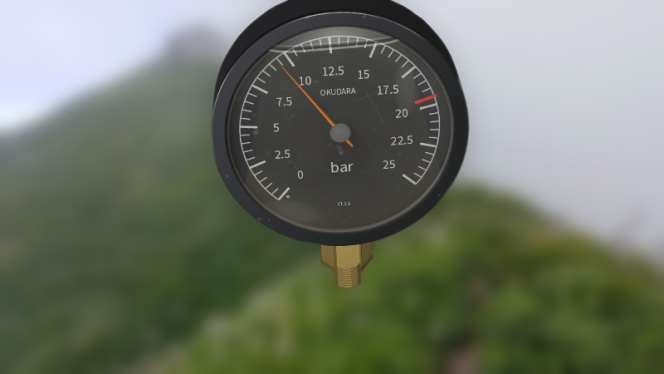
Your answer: 9.5bar
